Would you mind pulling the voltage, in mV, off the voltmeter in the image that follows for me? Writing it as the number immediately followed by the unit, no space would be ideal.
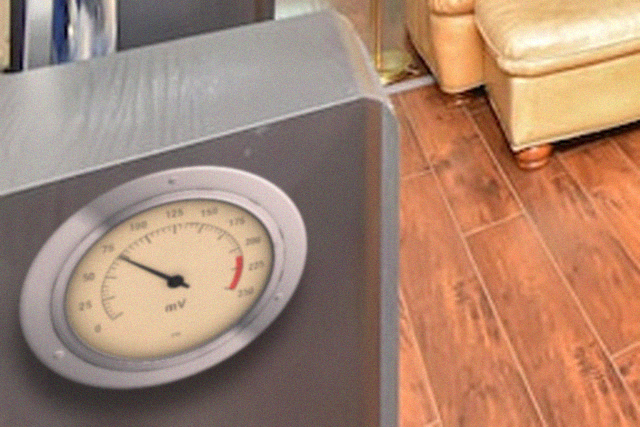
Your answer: 75mV
